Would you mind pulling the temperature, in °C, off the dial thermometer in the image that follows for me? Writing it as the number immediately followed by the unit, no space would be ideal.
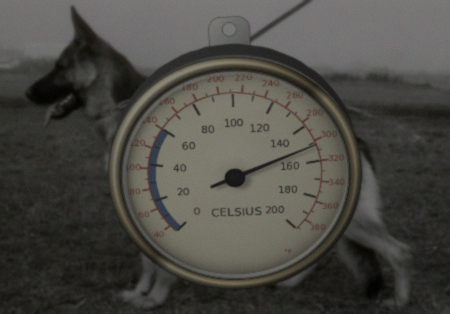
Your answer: 150°C
